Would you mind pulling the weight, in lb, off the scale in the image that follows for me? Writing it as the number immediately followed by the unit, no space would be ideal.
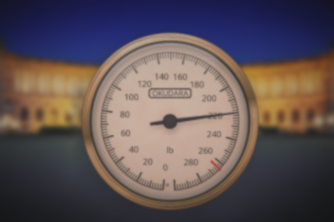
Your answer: 220lb
